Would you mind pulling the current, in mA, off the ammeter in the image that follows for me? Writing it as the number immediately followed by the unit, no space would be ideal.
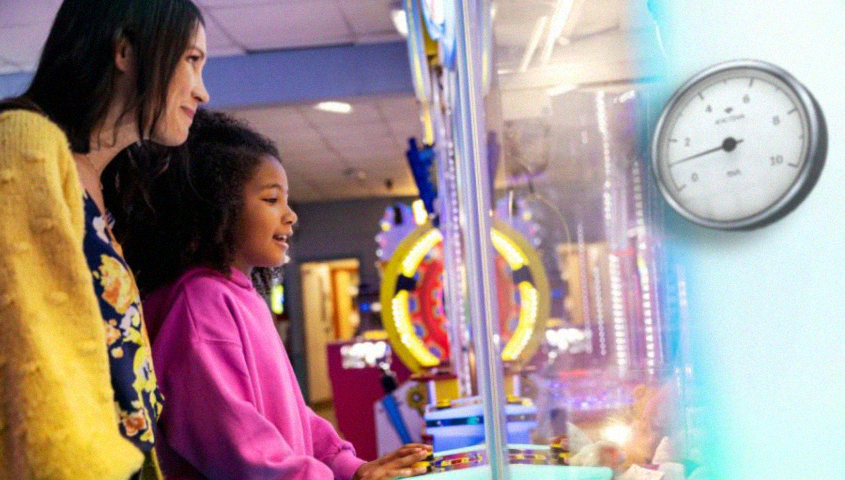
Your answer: 1mA
